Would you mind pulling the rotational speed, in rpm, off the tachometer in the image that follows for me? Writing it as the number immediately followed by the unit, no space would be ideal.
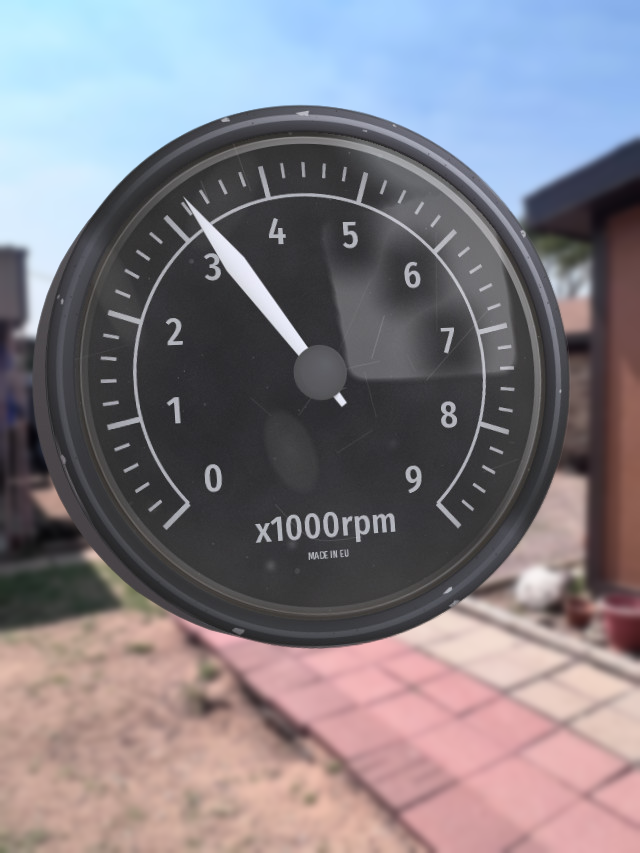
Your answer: 3200rpm
